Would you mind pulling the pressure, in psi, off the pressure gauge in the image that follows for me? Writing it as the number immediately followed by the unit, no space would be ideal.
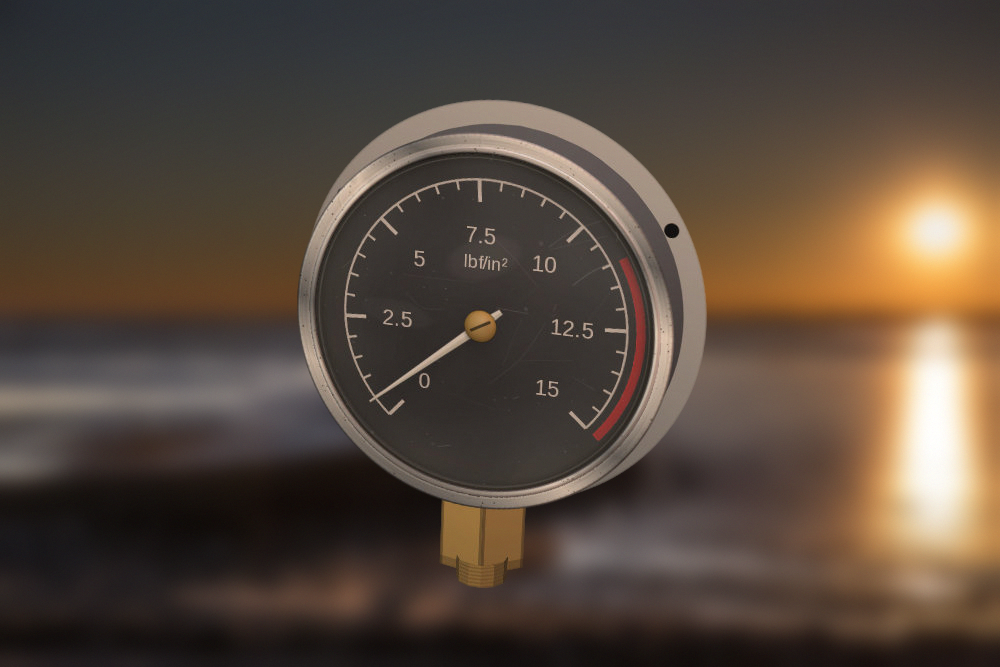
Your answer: 0.5psi
